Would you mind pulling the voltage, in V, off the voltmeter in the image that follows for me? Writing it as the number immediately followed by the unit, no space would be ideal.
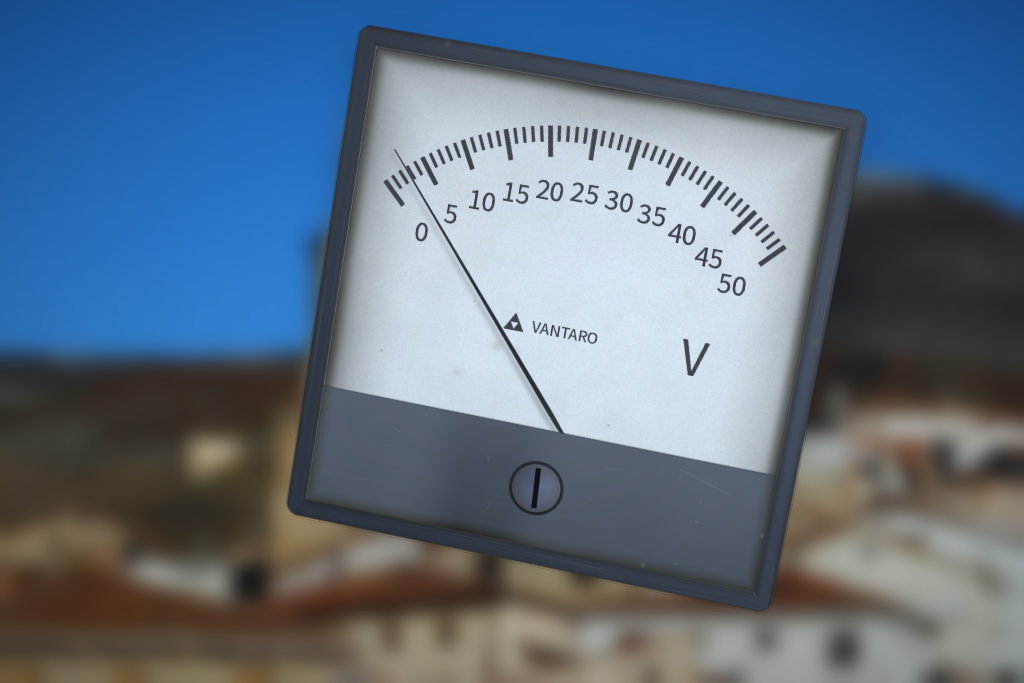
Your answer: 3V
